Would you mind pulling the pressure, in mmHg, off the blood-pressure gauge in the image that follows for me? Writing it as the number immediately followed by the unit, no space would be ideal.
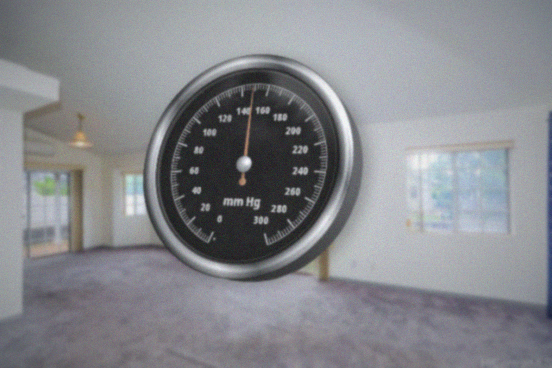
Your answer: 150mmHg
